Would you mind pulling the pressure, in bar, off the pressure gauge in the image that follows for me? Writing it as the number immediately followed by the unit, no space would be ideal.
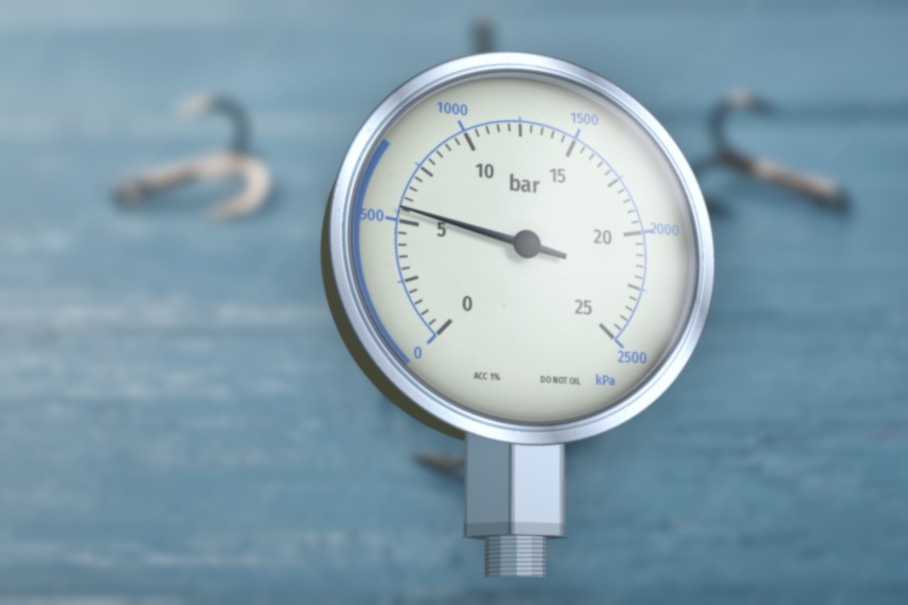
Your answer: 5.5bar
